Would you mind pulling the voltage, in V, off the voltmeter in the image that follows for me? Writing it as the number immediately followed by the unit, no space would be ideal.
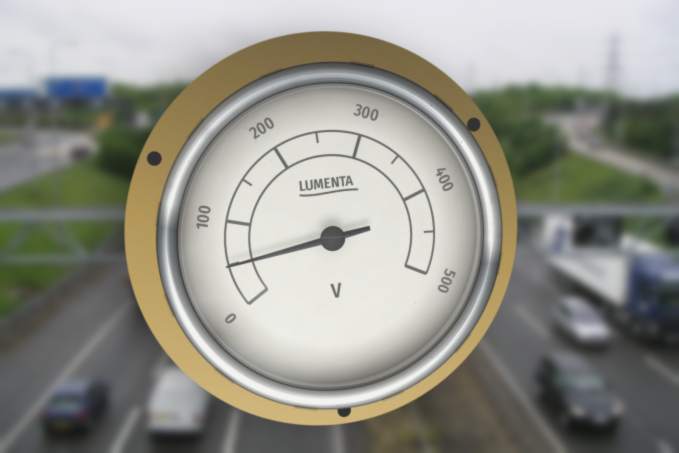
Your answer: 50V
